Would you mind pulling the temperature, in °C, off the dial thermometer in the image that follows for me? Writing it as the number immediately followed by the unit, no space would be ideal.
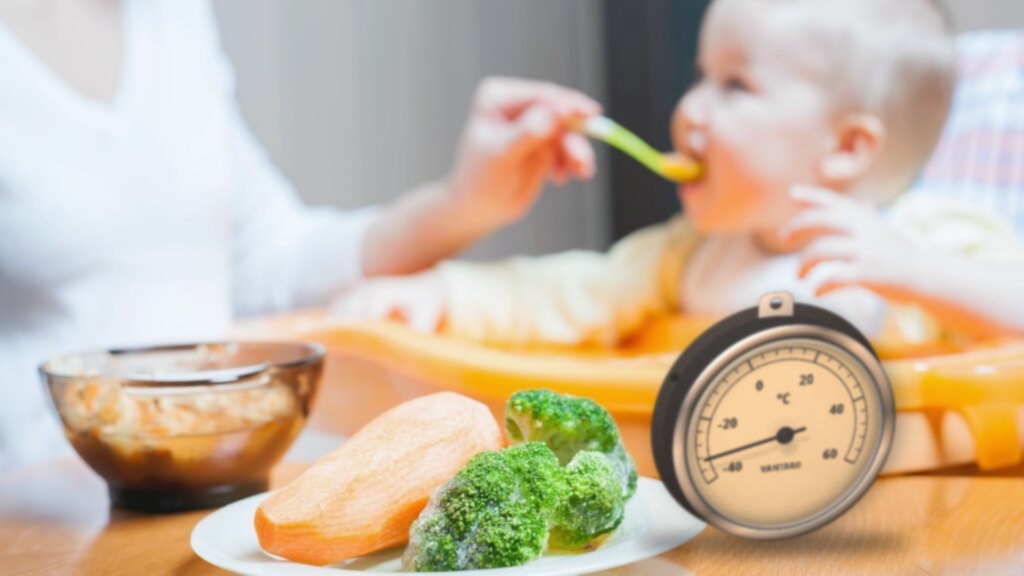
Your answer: -32°C
